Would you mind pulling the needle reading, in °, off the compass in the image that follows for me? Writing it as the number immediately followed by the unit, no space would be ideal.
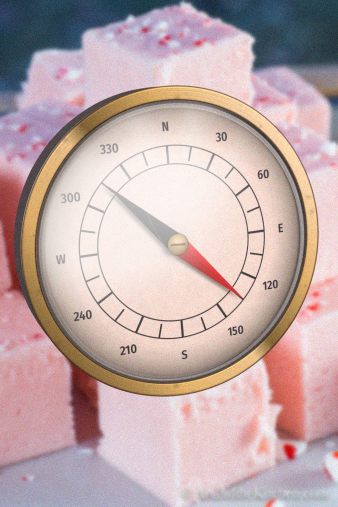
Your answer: 135°
